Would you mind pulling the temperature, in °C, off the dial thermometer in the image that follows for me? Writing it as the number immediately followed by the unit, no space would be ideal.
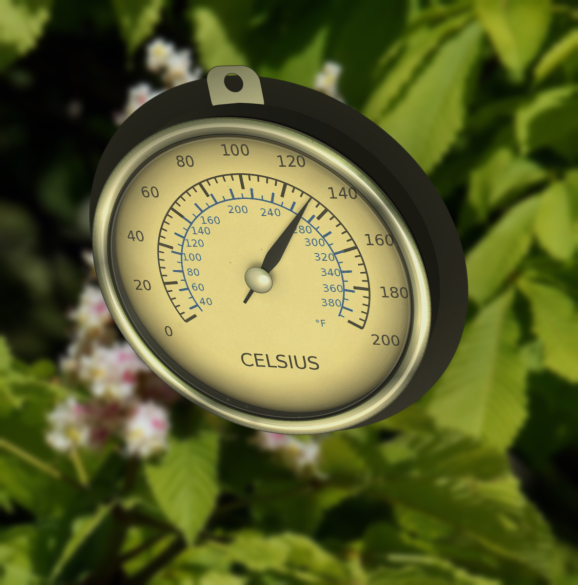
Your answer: 132°C
